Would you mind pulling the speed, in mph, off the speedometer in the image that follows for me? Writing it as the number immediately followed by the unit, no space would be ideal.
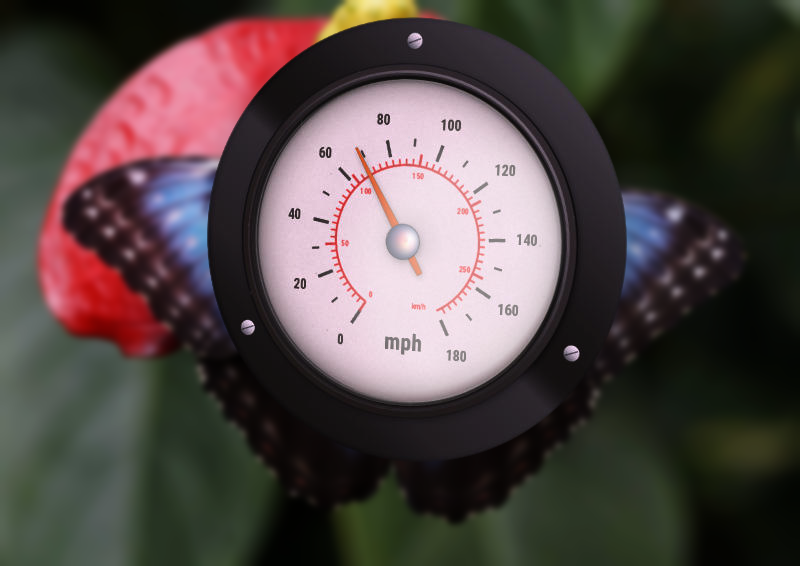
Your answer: 70mph
